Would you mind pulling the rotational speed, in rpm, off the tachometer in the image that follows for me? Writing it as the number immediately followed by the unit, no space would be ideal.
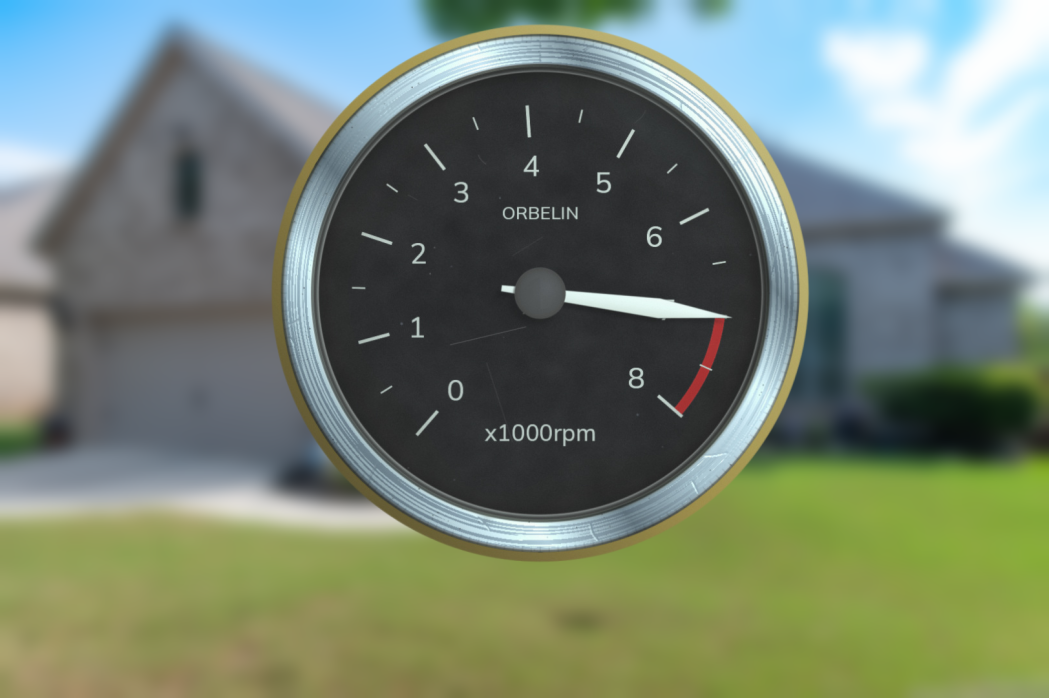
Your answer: 7000rpm
